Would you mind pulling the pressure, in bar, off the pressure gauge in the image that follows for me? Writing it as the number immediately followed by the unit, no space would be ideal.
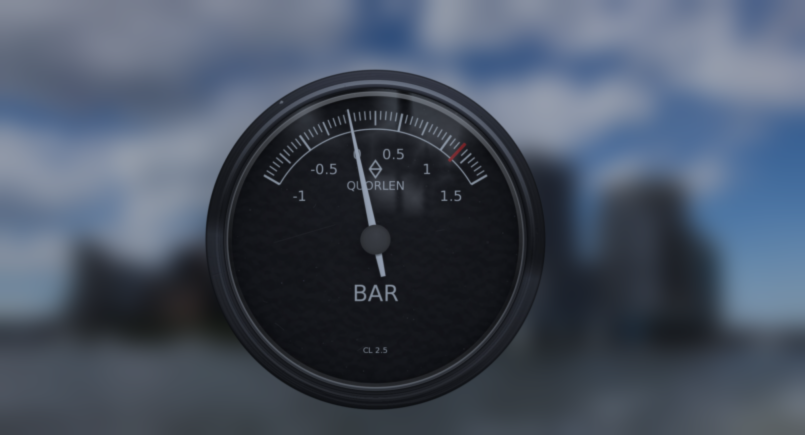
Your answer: 0bar
